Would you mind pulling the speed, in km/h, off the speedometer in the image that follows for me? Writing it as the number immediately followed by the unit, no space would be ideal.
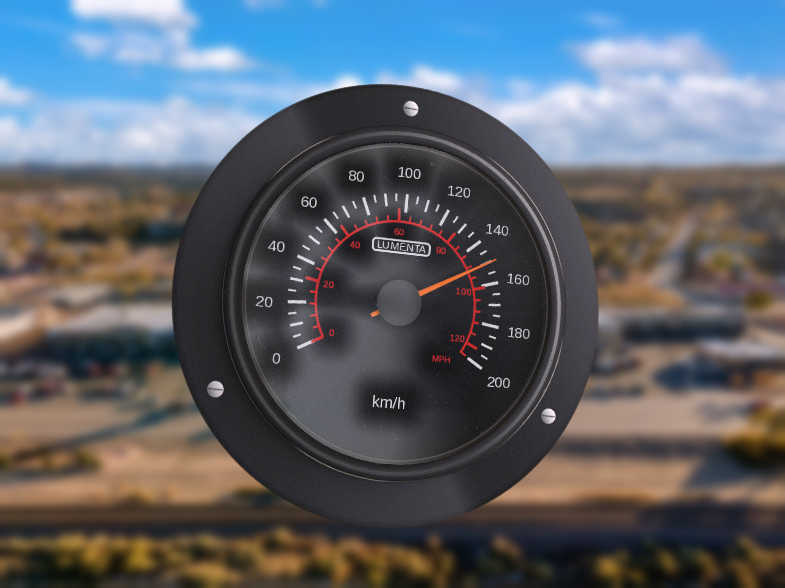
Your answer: 150km/h
